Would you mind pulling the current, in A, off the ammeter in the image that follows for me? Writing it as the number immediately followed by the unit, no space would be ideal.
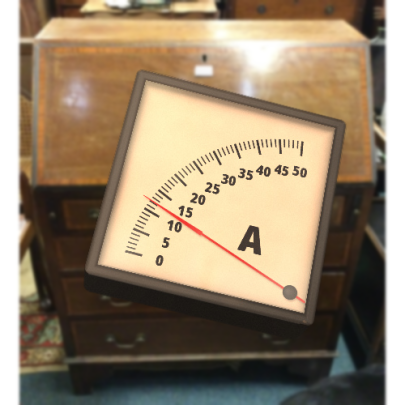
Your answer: 12A
